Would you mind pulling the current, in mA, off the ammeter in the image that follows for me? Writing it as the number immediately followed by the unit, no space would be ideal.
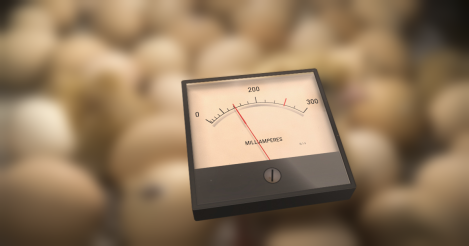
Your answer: 140mA
